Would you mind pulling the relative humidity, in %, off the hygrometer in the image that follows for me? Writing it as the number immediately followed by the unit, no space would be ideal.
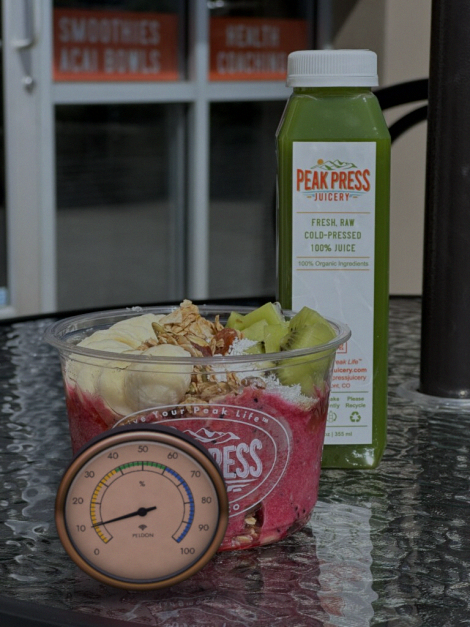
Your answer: 10%
